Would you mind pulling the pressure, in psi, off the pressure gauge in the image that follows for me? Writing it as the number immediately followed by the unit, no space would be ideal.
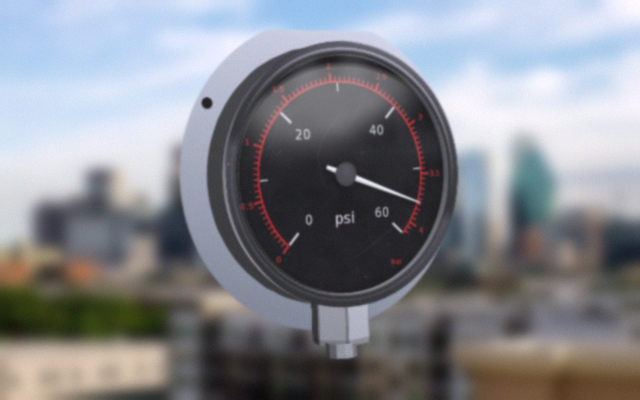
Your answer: 55psi
